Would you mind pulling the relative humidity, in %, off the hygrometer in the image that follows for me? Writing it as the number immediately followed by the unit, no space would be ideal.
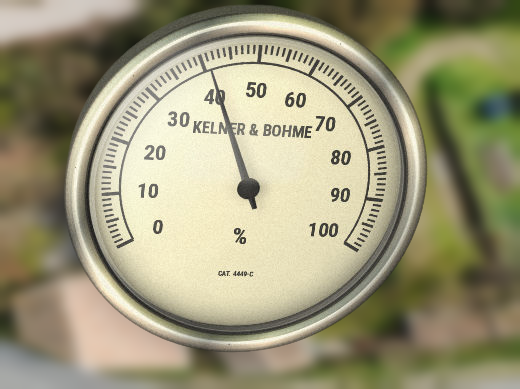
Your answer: 41%
